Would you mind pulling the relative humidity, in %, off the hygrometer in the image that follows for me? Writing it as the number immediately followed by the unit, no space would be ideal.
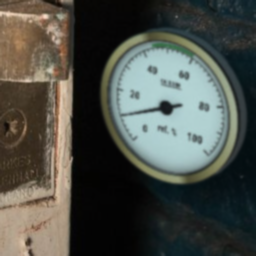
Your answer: 10%
